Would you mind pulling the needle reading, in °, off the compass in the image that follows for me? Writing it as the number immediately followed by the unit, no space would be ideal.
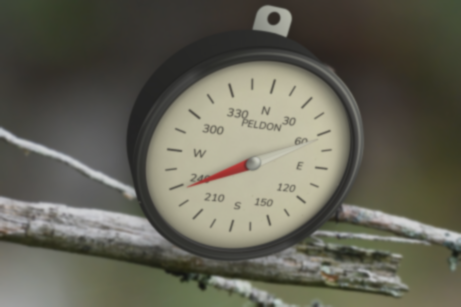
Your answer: 240°
